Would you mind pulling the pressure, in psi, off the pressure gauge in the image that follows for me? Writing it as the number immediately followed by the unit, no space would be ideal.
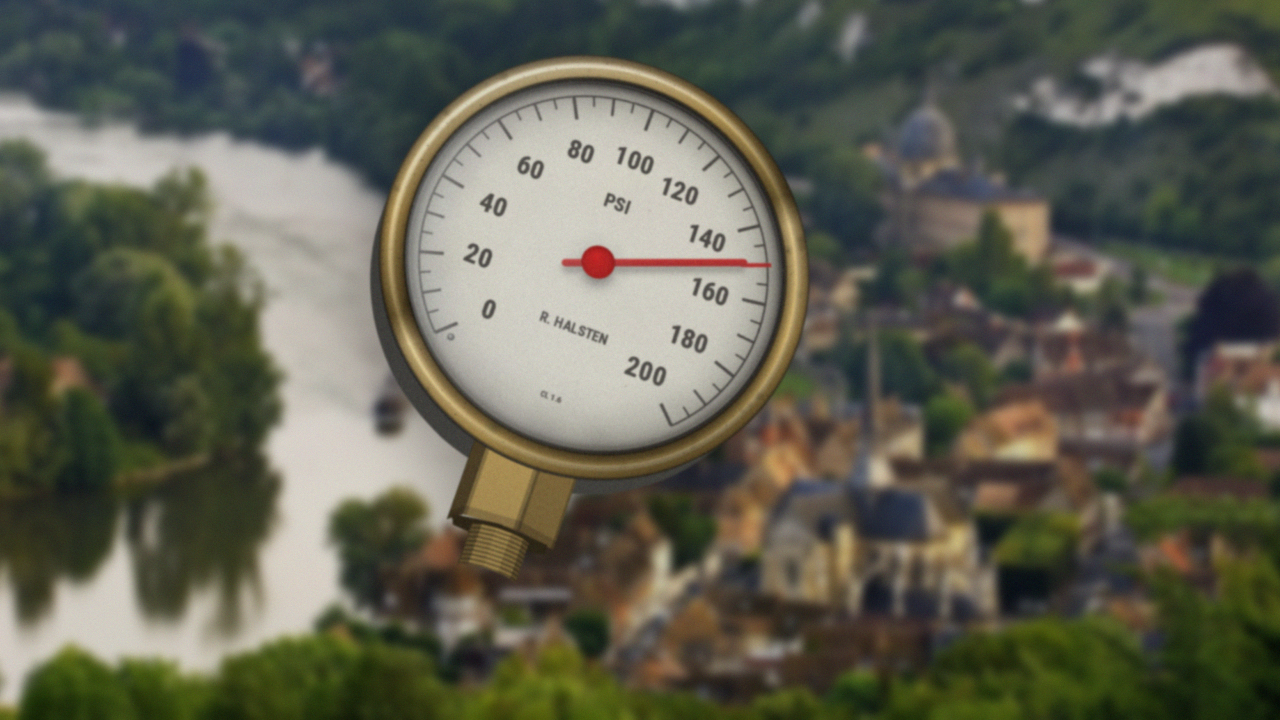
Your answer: 150psi
